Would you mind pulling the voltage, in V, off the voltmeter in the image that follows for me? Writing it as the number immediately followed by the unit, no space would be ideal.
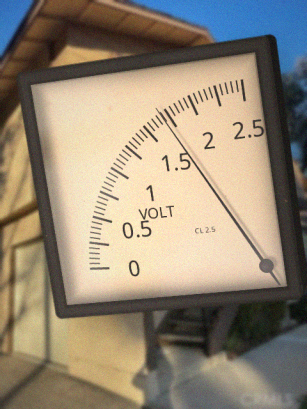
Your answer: 1.7V
